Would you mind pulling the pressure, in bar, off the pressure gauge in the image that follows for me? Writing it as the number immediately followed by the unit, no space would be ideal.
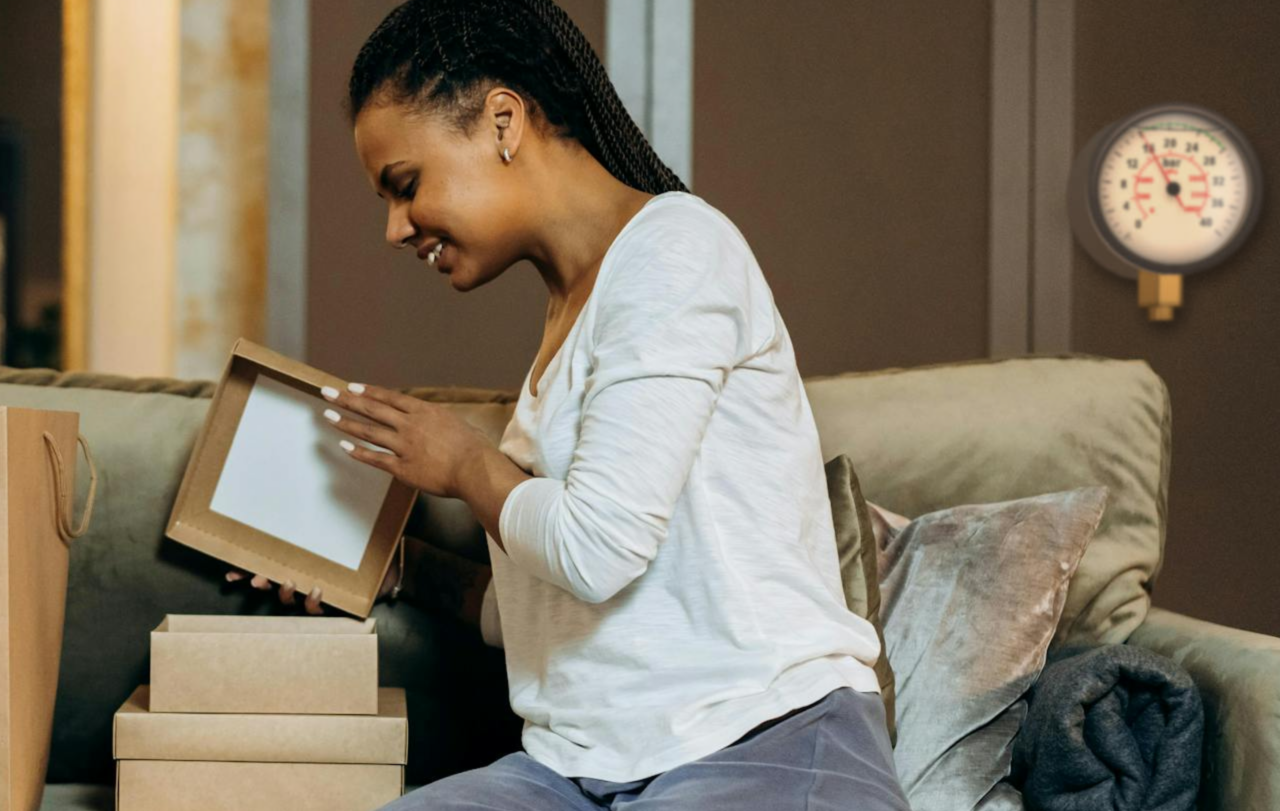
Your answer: 16bar
